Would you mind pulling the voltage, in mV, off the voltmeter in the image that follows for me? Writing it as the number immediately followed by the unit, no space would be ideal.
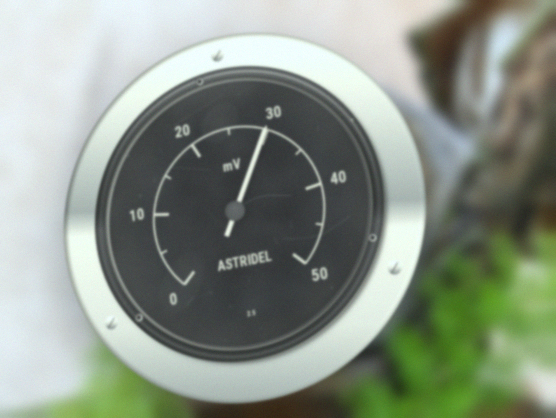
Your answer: 30mV
